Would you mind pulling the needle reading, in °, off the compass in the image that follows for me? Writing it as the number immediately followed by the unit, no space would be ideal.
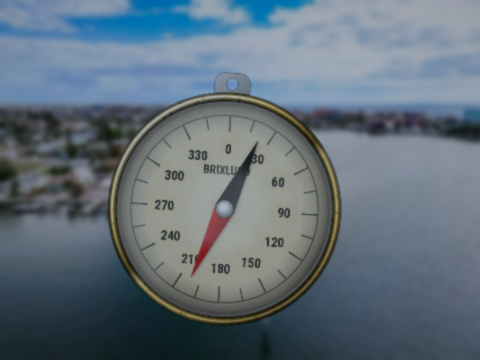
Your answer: 202.5°
